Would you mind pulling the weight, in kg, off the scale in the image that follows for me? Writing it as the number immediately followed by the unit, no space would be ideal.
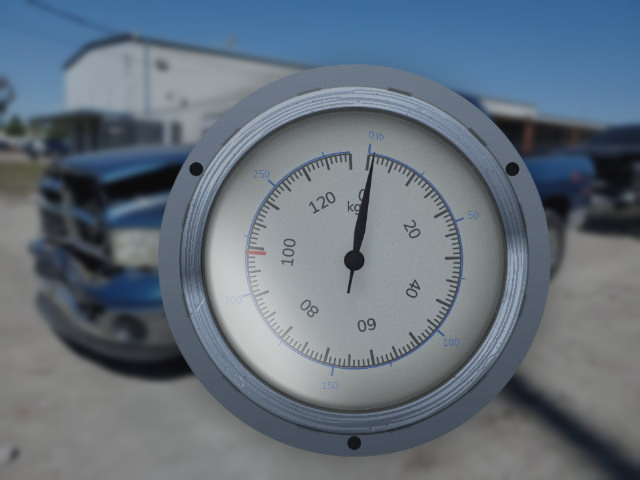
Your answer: 1kg
